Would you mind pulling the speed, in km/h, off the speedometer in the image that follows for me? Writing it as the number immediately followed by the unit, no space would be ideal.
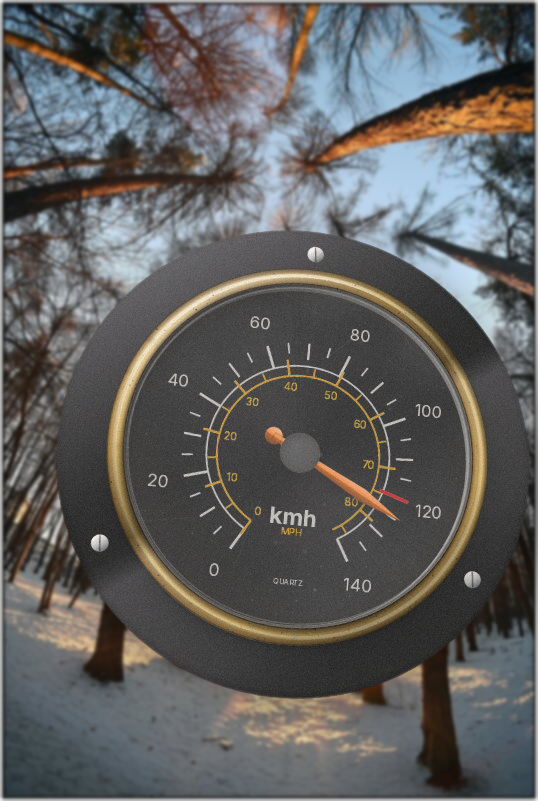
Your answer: 125km/h
